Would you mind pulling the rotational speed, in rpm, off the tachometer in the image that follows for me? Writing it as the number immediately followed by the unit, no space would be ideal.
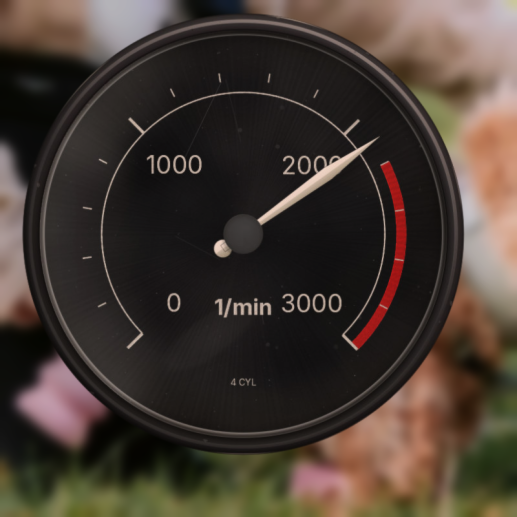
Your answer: 2100rpm
